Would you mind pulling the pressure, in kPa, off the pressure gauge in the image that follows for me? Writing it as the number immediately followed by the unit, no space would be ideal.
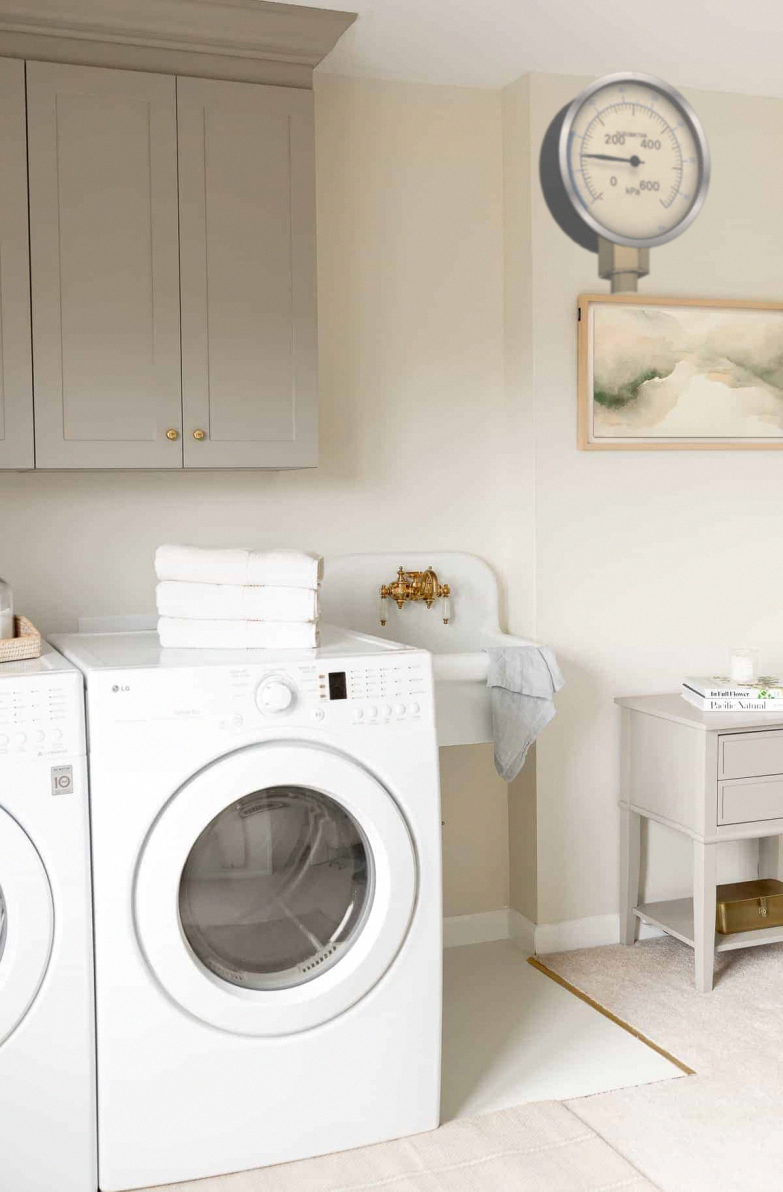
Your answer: 100kPa
